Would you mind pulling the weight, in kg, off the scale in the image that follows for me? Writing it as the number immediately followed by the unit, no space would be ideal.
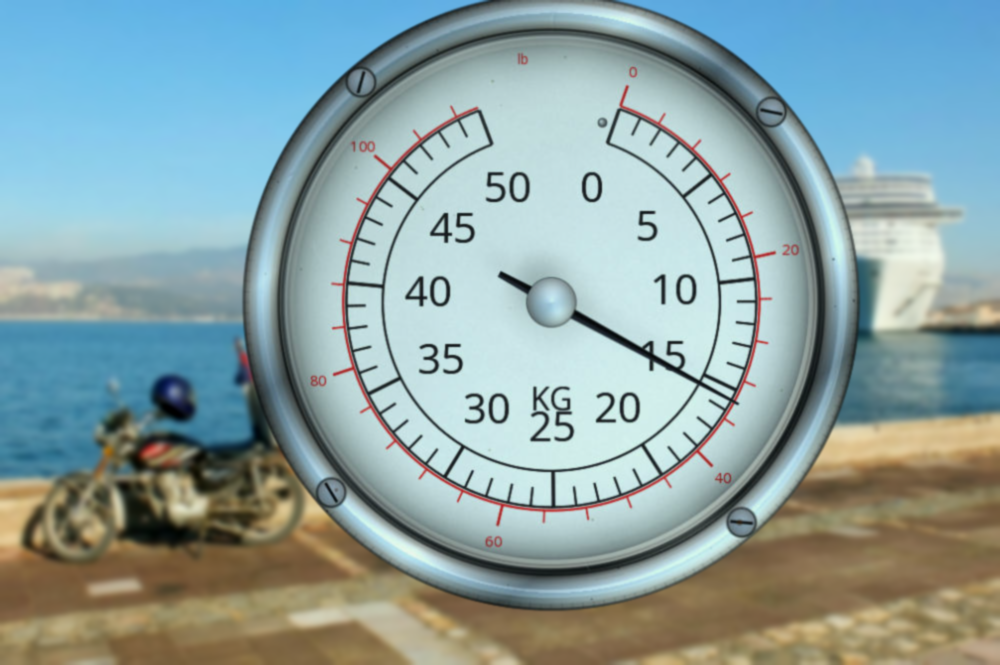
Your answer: 15.5kg
